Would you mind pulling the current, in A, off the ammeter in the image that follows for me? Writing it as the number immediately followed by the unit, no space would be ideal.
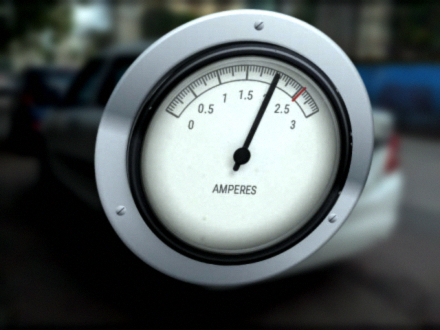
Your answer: 2A
